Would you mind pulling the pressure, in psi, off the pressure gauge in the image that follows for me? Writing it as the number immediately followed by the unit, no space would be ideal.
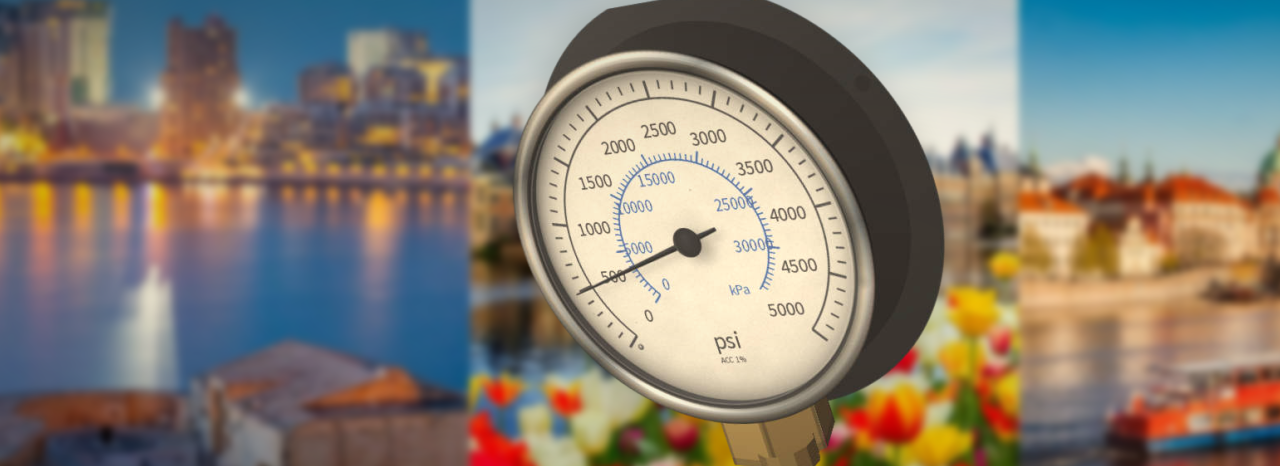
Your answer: 500psi
